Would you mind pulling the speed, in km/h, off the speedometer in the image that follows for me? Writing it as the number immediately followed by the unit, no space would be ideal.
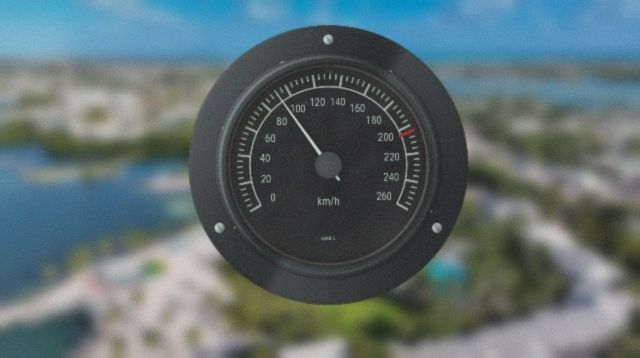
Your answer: 92km/h
